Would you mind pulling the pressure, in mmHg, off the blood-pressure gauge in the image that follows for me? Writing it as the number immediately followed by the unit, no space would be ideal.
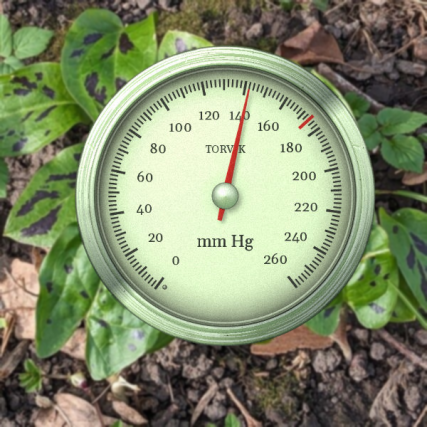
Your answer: 142mmHg
